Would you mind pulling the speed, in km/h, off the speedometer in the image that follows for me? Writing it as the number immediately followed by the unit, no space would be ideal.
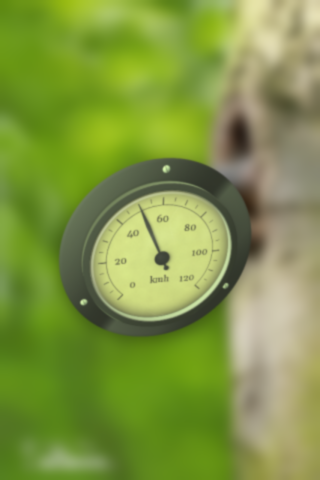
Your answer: 50km/h
